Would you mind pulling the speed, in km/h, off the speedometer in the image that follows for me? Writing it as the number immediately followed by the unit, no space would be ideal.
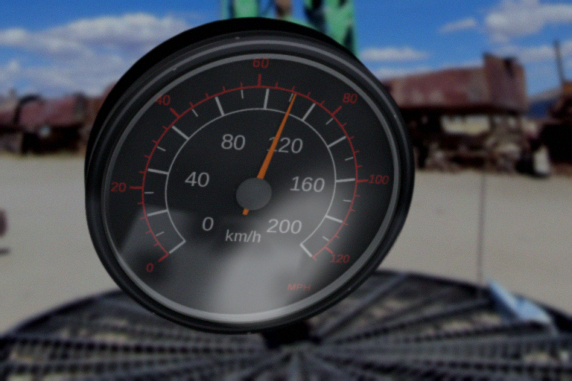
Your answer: 110km/h
